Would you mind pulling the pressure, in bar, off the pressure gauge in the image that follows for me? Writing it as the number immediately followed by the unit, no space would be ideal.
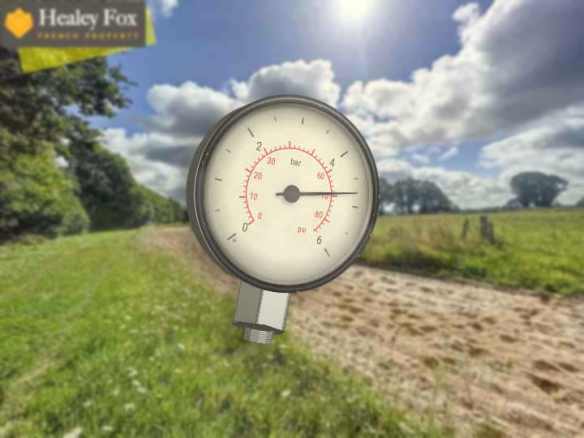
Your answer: 4.75bar
